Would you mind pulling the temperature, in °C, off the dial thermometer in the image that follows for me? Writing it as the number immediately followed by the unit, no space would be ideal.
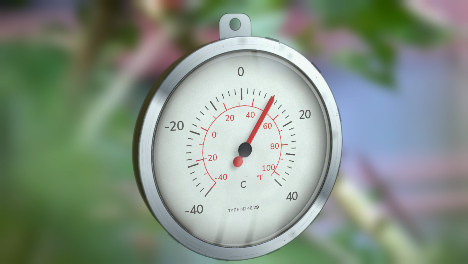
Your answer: 10°C
